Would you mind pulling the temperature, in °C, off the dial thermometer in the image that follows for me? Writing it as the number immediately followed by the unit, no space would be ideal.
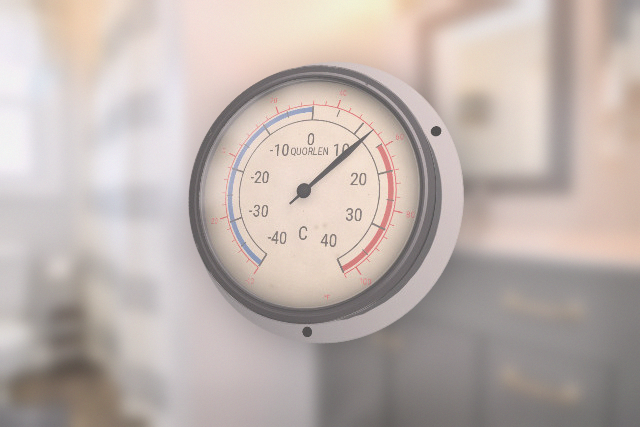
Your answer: 12.5°C
